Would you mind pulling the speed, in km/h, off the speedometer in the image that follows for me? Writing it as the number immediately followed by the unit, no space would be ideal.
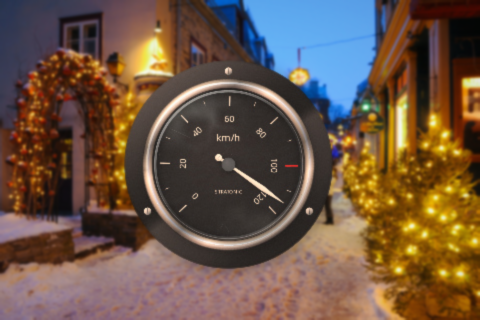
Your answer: 115km/h
